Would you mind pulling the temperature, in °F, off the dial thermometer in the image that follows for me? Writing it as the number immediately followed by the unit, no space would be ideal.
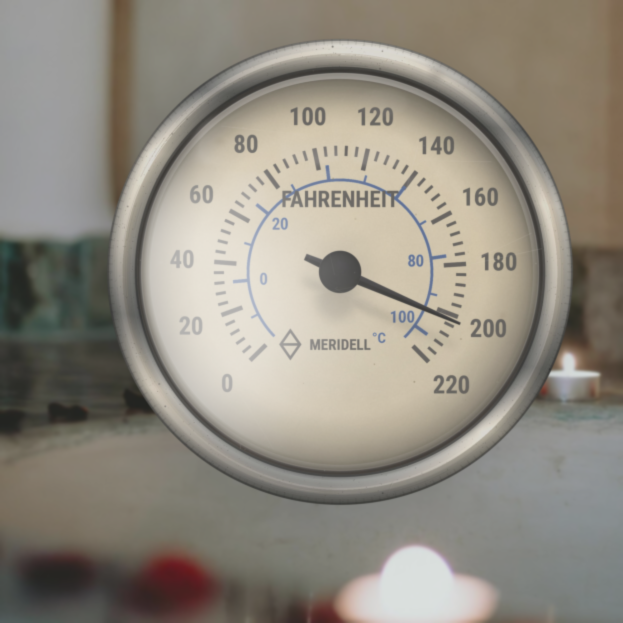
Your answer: 202°F
